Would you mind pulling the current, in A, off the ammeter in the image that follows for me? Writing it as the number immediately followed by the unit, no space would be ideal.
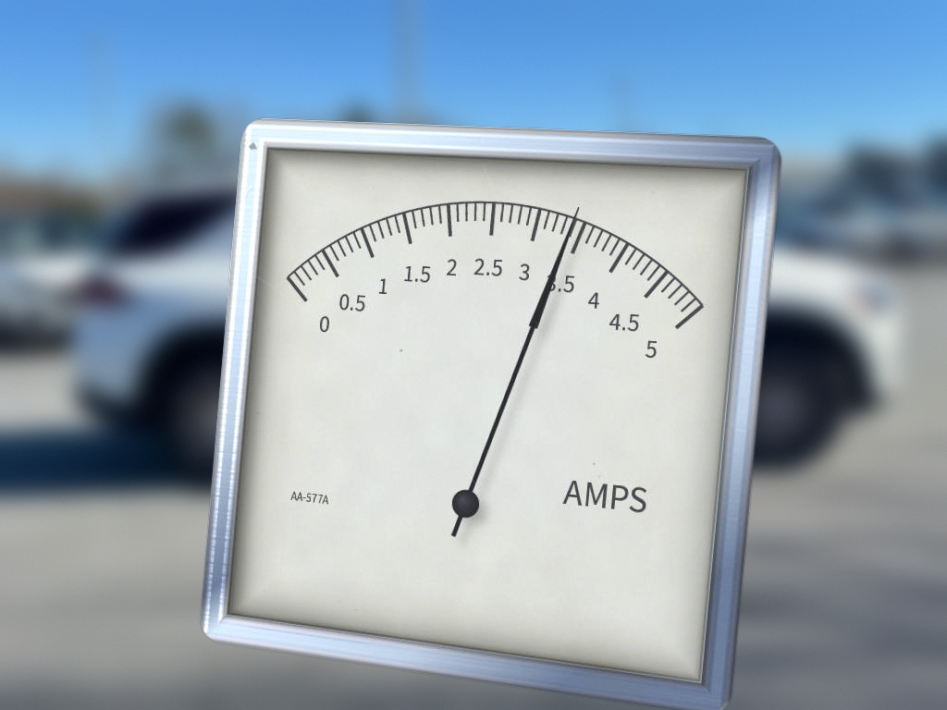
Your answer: 3.4A
